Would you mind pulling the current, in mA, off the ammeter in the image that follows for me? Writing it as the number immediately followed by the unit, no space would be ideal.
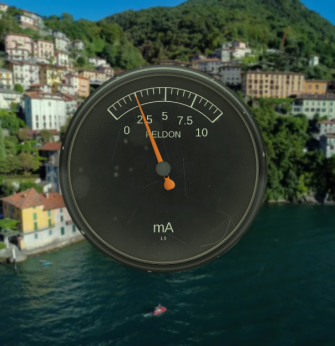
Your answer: 2.5mA
